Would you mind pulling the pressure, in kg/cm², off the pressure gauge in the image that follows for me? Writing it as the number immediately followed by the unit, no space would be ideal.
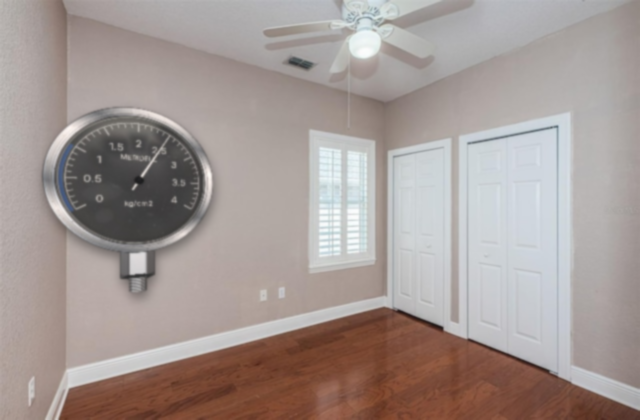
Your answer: 2.5kg/cm²
